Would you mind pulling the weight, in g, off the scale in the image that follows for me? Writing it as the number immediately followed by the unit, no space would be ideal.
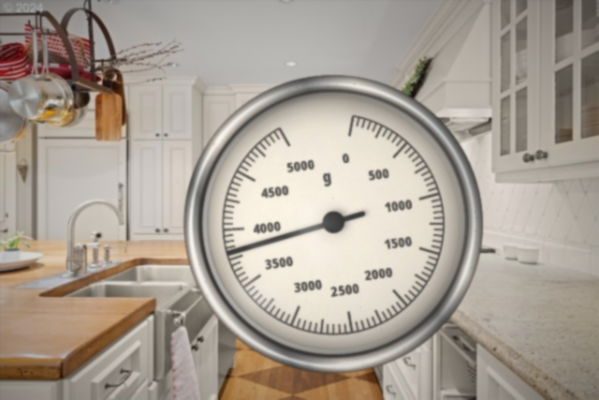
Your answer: 3800g
